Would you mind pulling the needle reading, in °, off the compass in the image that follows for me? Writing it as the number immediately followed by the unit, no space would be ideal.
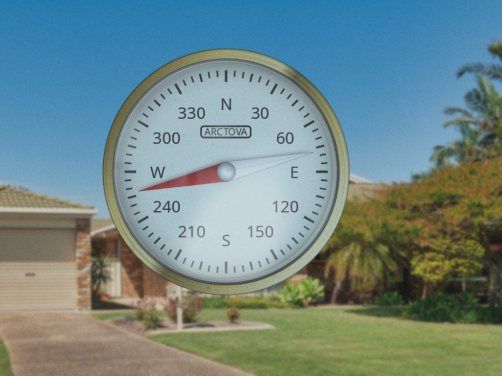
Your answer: 257.5°
